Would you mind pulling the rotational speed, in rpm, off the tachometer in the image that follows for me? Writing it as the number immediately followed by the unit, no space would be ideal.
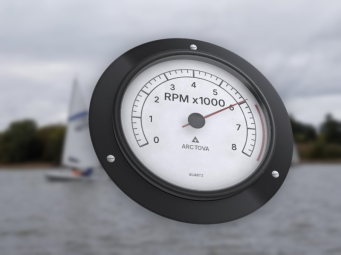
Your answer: 6000rpm
